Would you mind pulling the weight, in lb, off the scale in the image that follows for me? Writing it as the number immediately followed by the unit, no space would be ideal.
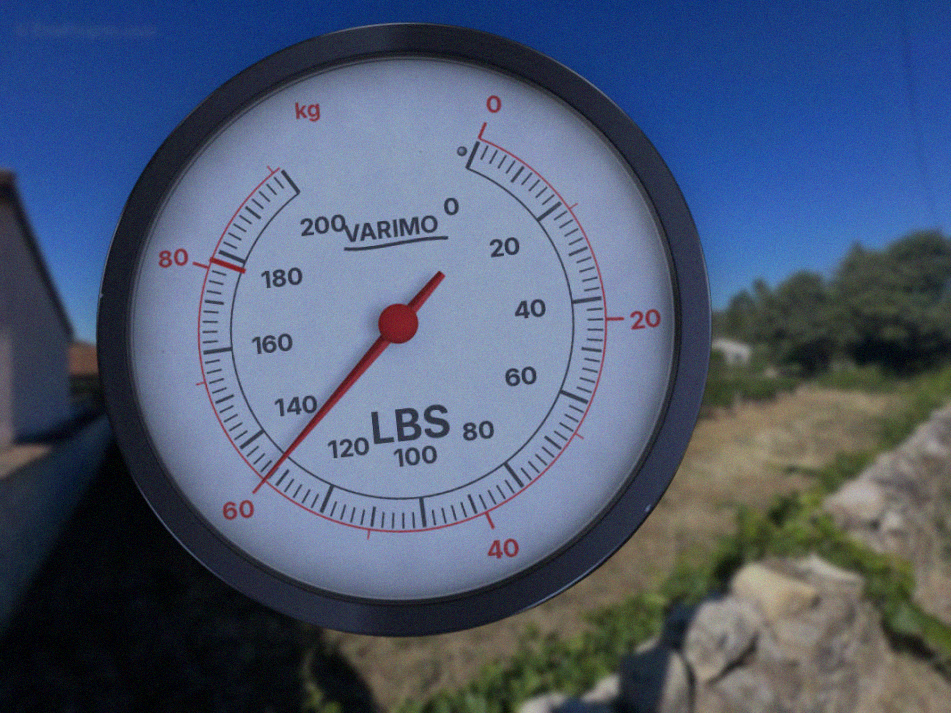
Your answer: 132lb
